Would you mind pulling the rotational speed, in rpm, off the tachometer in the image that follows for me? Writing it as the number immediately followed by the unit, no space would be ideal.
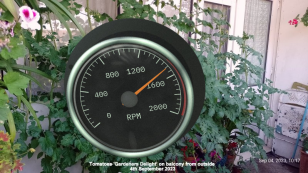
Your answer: 1500rpm
